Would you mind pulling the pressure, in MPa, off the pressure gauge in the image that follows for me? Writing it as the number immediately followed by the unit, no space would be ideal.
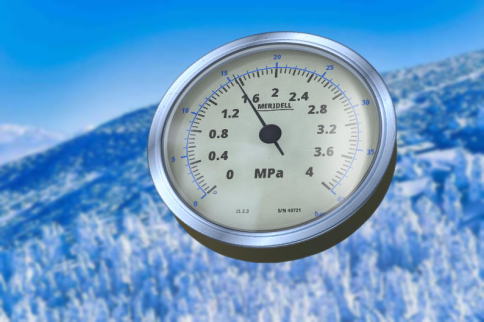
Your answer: 1.55MPa
